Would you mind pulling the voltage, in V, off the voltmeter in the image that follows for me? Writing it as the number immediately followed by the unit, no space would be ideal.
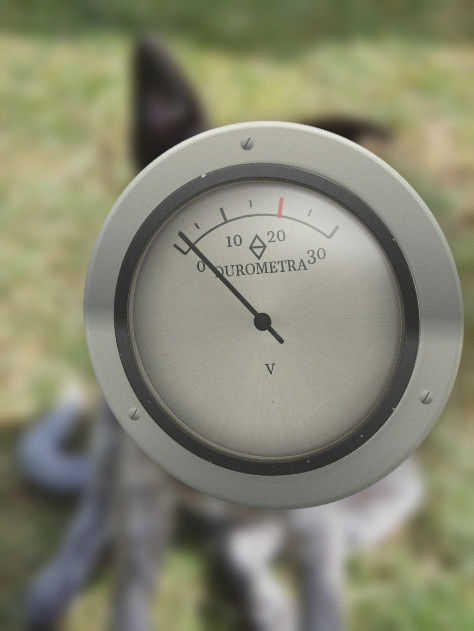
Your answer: 2.5V
